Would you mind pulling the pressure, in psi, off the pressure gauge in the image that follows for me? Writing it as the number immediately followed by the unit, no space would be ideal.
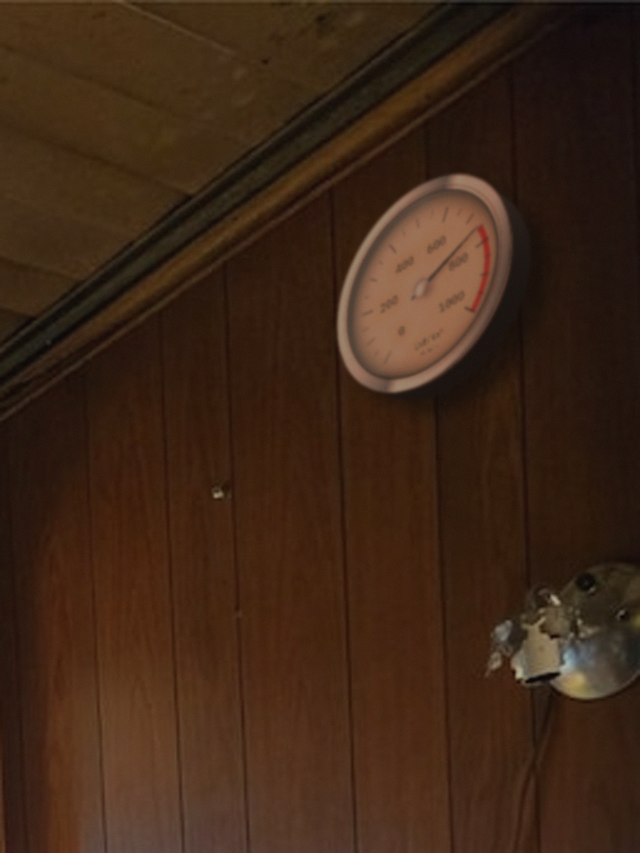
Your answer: 750psi
